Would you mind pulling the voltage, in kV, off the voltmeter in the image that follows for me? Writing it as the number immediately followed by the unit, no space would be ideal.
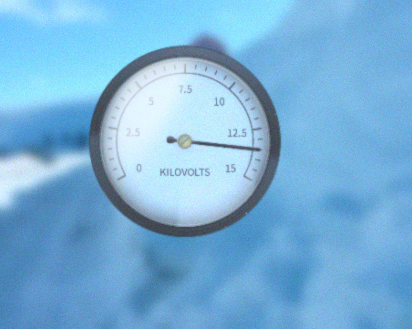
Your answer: 13.5kV
